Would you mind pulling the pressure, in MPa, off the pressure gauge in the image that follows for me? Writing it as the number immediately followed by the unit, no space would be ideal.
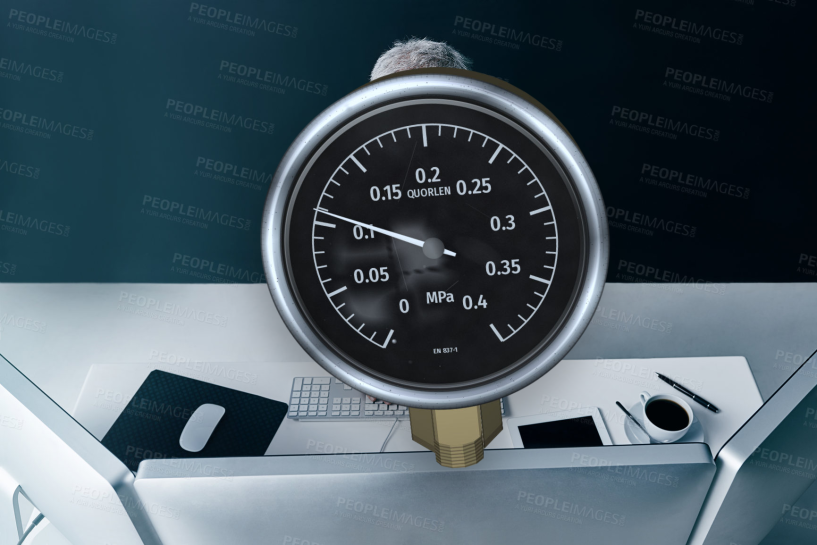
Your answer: 0.11MPa
